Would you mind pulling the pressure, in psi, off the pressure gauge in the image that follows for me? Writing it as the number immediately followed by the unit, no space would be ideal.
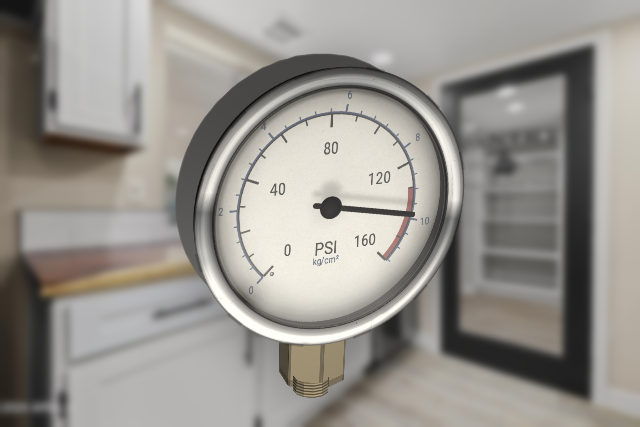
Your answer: 140psi
